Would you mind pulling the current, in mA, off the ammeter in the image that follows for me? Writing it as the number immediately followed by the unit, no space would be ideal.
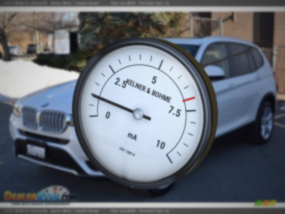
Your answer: 1mA
